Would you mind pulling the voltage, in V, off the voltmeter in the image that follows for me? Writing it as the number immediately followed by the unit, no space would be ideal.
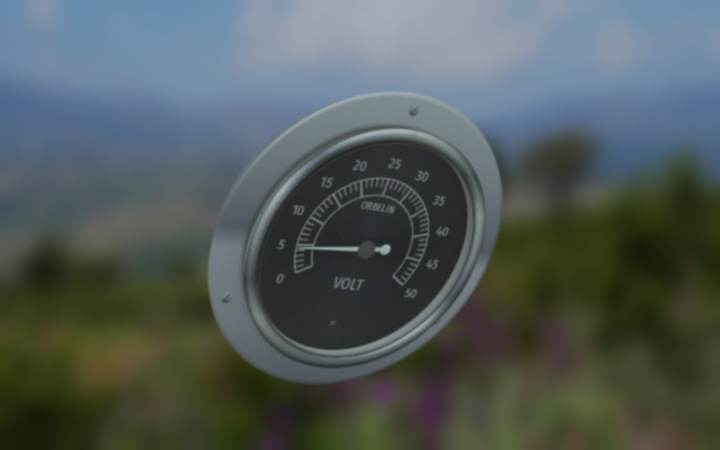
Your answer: 5V
